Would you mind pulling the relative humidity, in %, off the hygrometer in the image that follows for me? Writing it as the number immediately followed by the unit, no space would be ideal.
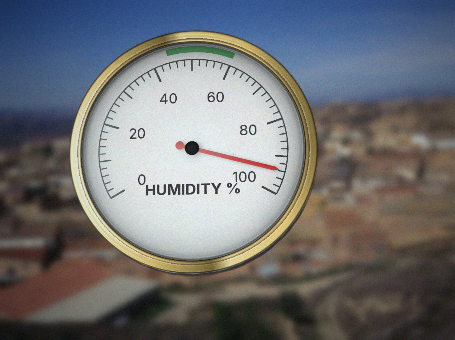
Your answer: 94%
